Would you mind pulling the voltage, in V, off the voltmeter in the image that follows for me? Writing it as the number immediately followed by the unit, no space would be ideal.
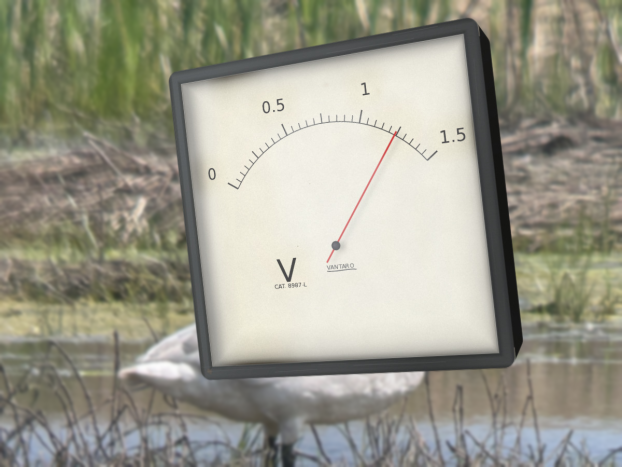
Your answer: 1.25V
